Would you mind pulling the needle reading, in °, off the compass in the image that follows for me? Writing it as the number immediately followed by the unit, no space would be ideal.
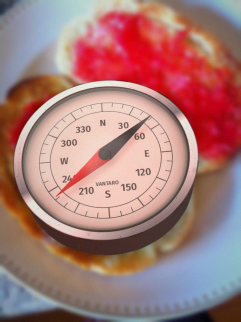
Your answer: 230°
